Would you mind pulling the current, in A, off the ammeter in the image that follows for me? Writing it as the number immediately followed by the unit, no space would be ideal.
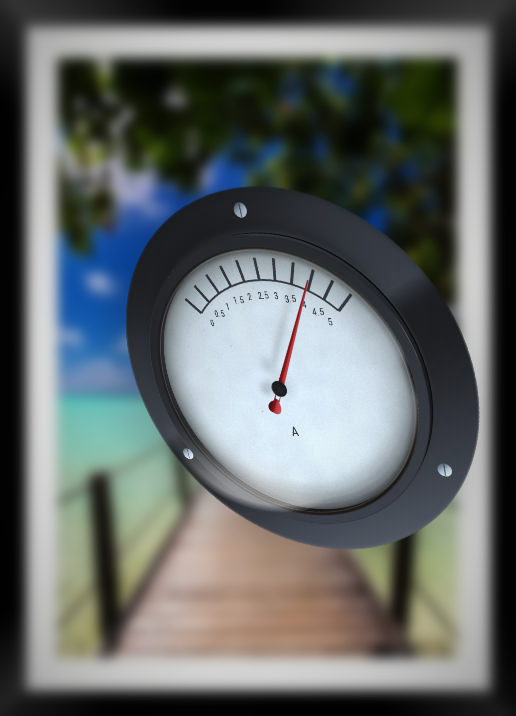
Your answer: 4A
